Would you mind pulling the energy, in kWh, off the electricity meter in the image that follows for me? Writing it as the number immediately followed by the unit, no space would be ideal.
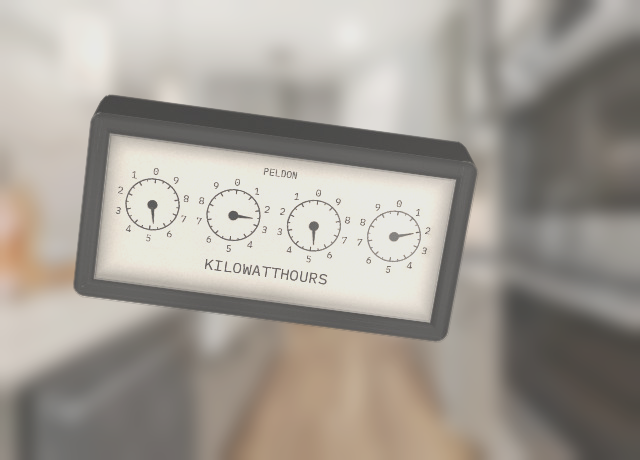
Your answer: 5252kWh
